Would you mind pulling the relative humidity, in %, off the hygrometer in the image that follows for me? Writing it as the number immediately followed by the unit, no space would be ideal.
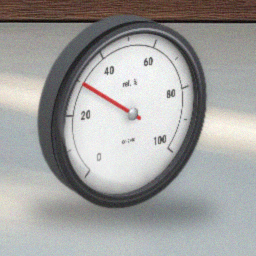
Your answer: 30%
